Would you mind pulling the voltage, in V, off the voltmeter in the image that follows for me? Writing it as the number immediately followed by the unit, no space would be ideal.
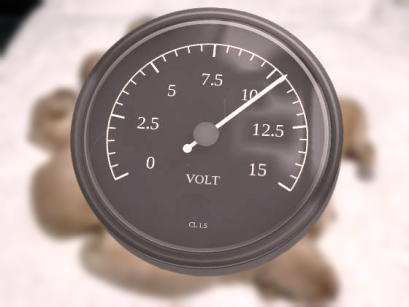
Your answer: 10.5V
